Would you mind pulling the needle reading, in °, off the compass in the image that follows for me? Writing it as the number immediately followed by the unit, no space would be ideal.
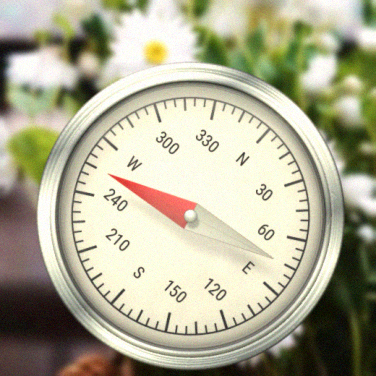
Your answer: 255°
